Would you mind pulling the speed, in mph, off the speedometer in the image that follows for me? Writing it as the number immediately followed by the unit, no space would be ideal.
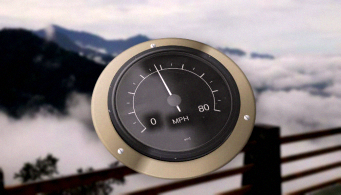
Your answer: 37.5mph
